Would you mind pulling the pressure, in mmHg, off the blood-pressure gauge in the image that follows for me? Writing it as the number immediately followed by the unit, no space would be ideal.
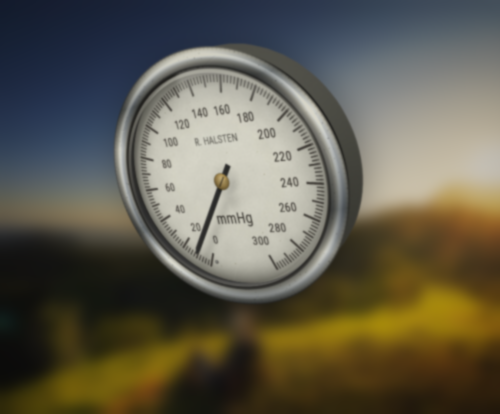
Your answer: 10mmHg
